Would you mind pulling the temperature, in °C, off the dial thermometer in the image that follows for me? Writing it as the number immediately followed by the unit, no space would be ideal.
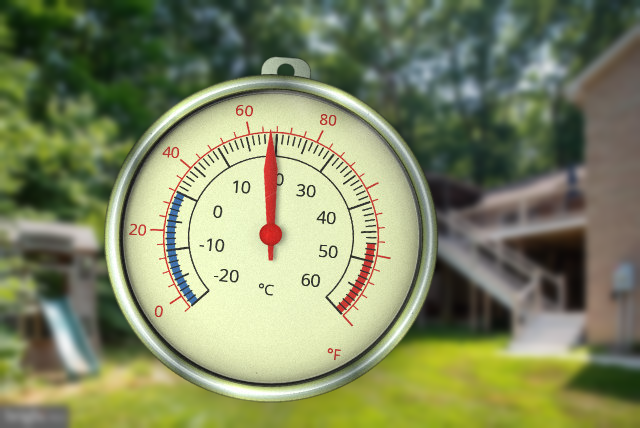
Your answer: 19°C
